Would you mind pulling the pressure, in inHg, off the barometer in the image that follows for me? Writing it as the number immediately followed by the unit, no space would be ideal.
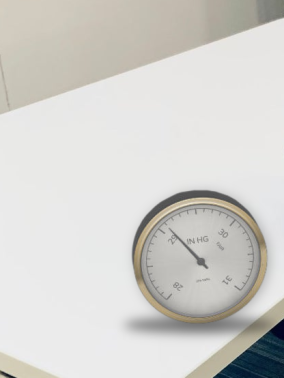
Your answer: 29.1inHg
